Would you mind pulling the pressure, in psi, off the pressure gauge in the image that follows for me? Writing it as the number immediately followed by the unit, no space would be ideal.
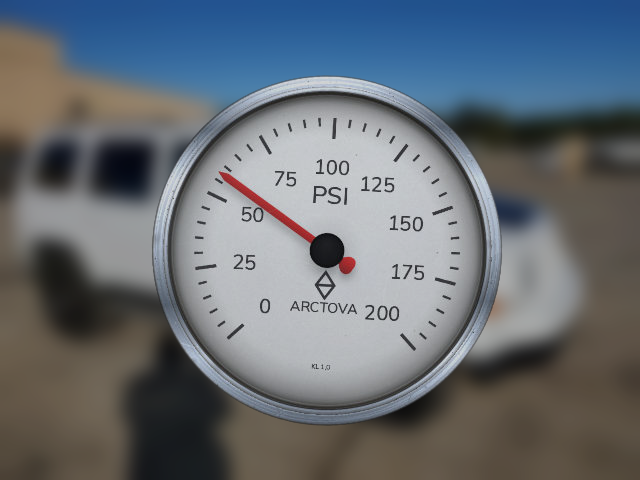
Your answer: 57.5psi
